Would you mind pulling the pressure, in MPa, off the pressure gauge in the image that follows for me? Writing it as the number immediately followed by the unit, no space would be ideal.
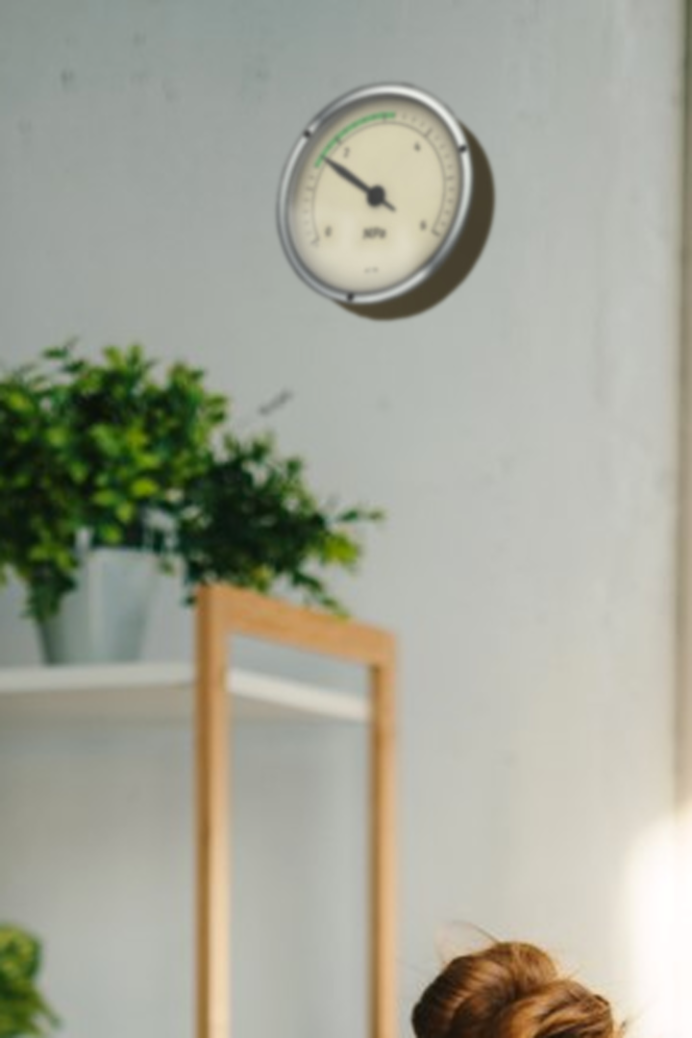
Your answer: 1.6MPa
